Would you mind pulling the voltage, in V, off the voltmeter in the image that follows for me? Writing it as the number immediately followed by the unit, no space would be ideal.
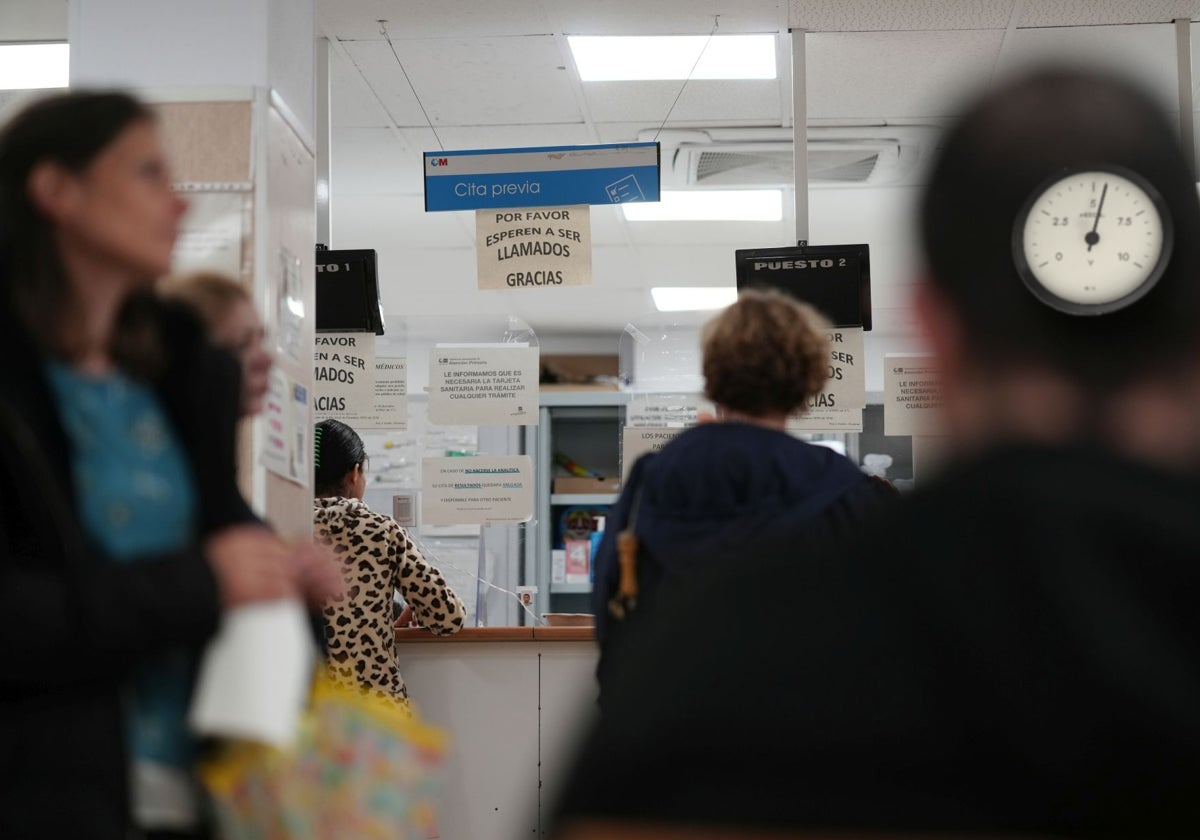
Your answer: 5.5V
